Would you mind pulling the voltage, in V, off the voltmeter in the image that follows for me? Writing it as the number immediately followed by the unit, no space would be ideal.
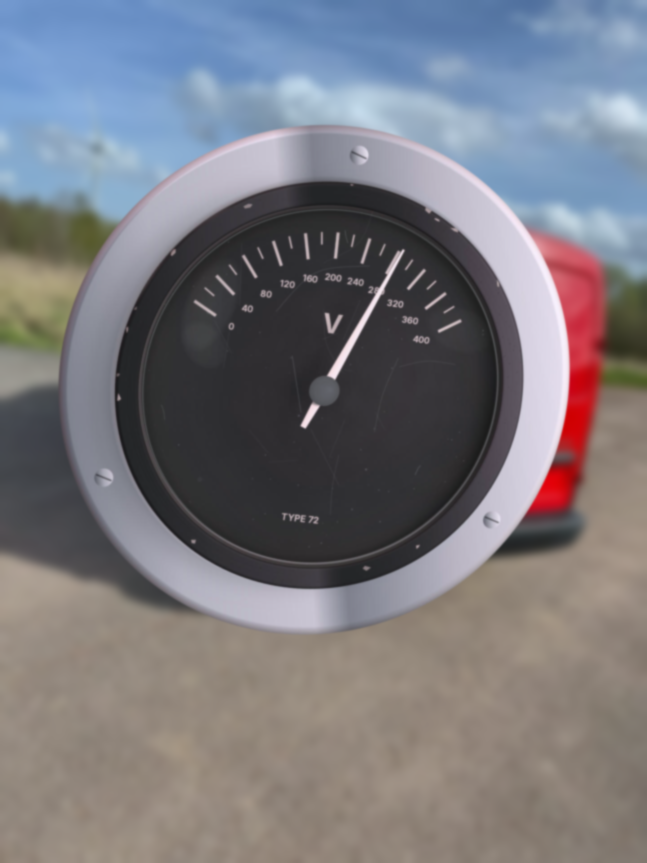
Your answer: 280V
